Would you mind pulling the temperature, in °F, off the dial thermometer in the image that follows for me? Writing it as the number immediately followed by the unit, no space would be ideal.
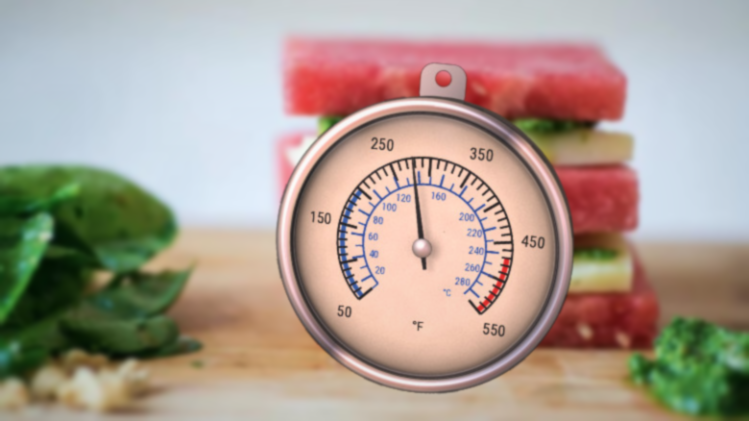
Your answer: 280°F
